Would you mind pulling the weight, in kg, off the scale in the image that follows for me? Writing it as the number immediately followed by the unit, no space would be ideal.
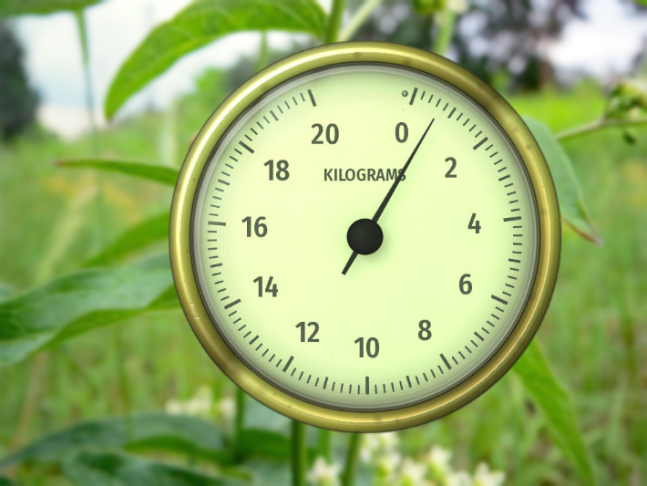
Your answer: 0.7kg
